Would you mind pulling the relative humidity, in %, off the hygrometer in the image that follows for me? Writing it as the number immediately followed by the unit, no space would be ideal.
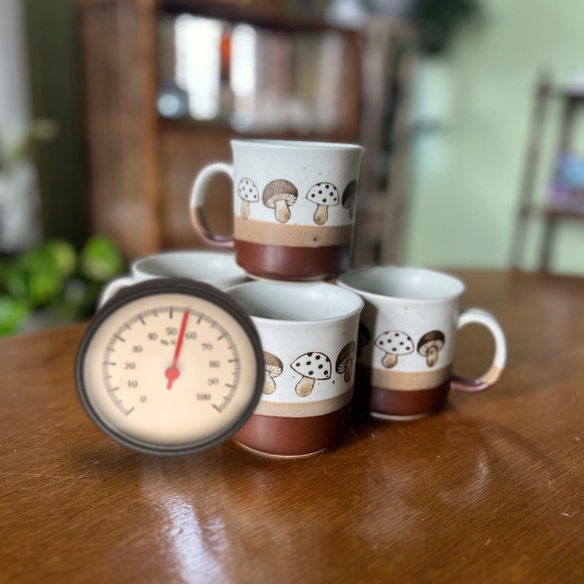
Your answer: 55%
